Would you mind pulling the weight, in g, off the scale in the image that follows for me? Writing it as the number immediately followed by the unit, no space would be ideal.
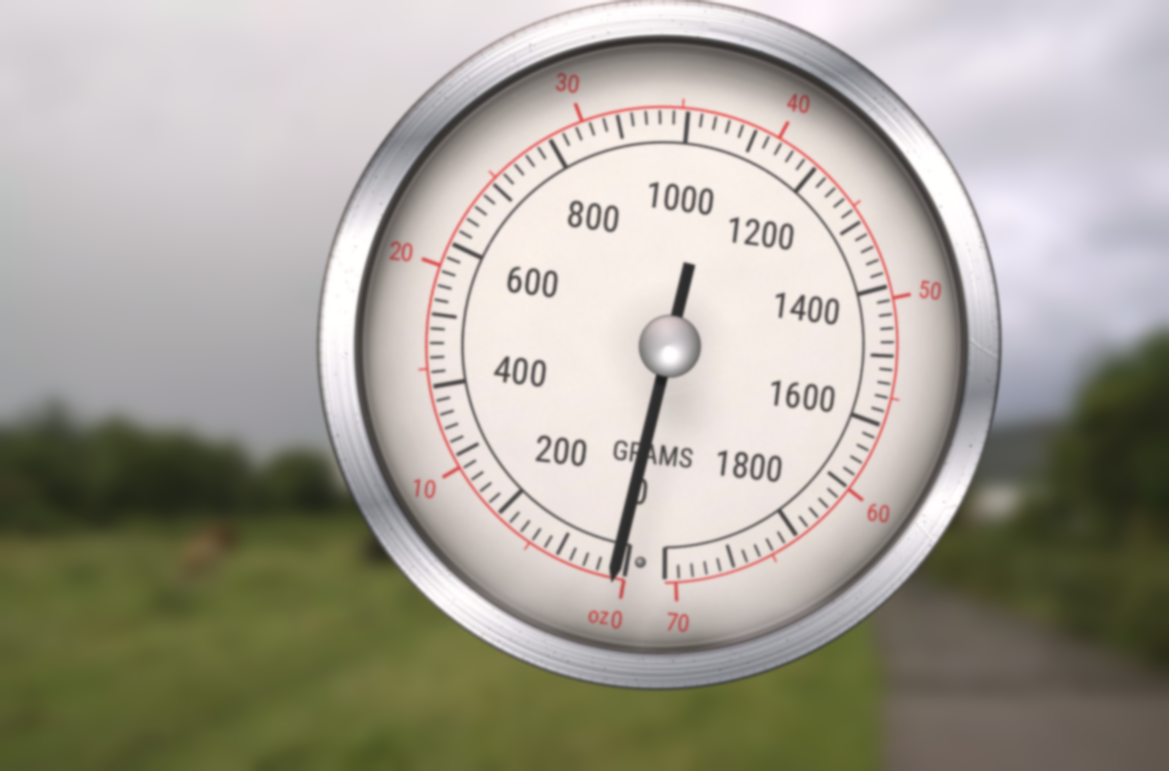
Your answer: 20g
